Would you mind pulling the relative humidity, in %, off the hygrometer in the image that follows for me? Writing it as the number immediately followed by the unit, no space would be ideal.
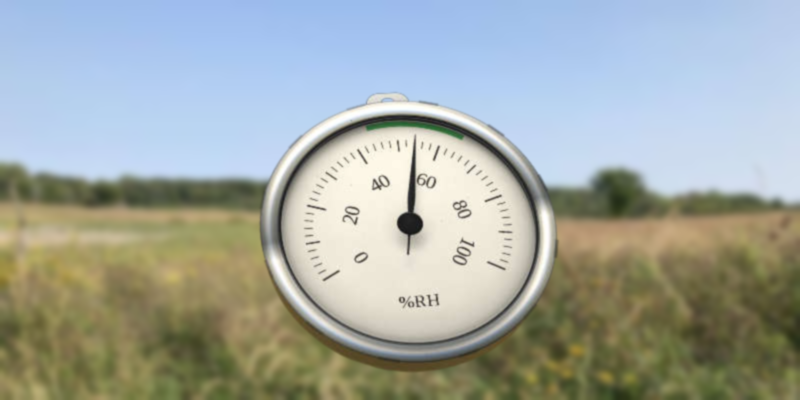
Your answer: 54%
